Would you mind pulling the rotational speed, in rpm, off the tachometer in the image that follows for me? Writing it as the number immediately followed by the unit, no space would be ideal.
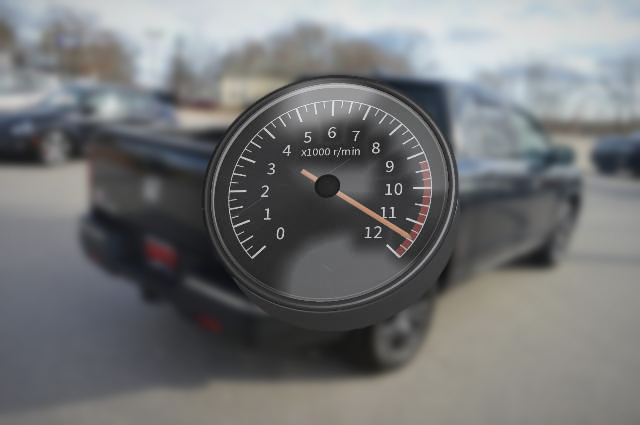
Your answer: 11500rpm
